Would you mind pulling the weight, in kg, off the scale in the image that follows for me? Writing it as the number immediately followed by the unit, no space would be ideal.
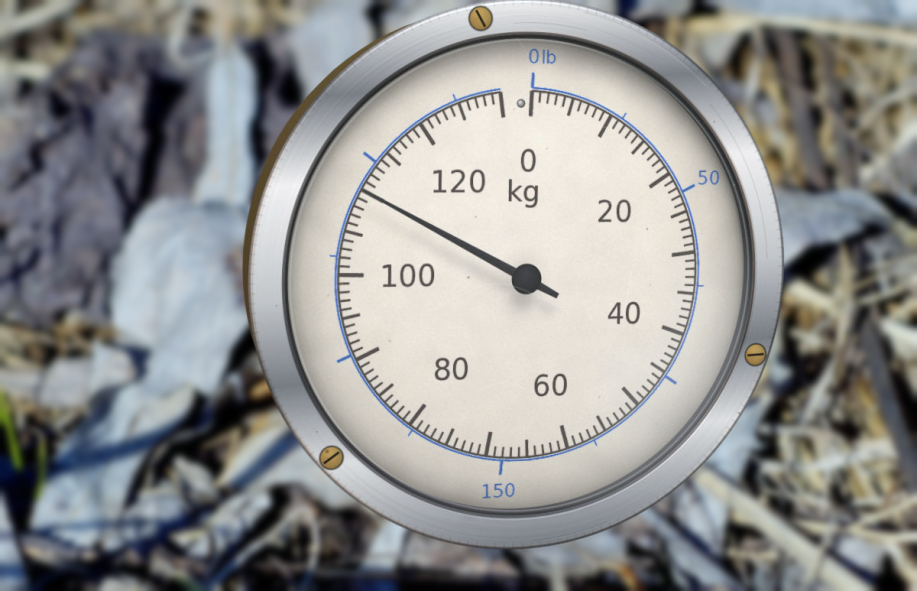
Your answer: 110kg
